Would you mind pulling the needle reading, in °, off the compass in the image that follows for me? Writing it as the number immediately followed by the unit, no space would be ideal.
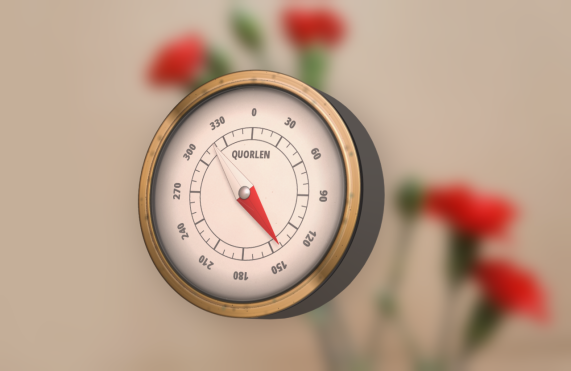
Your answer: 140°
